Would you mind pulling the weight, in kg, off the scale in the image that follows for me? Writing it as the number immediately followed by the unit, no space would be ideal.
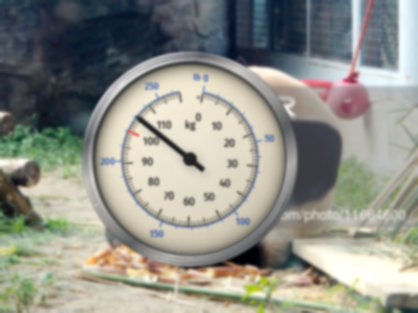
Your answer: 105kg
